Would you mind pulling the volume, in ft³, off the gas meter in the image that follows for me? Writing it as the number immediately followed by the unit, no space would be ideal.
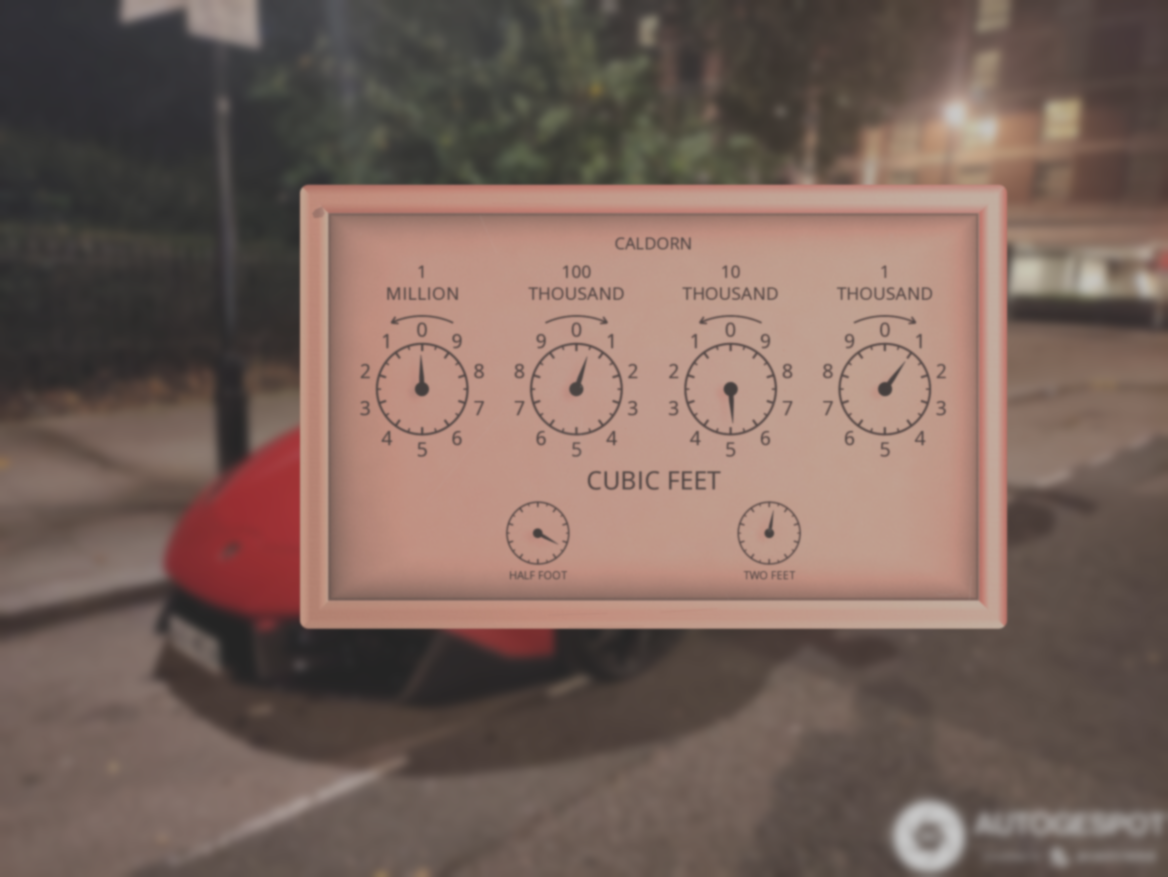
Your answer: 5100ft³
